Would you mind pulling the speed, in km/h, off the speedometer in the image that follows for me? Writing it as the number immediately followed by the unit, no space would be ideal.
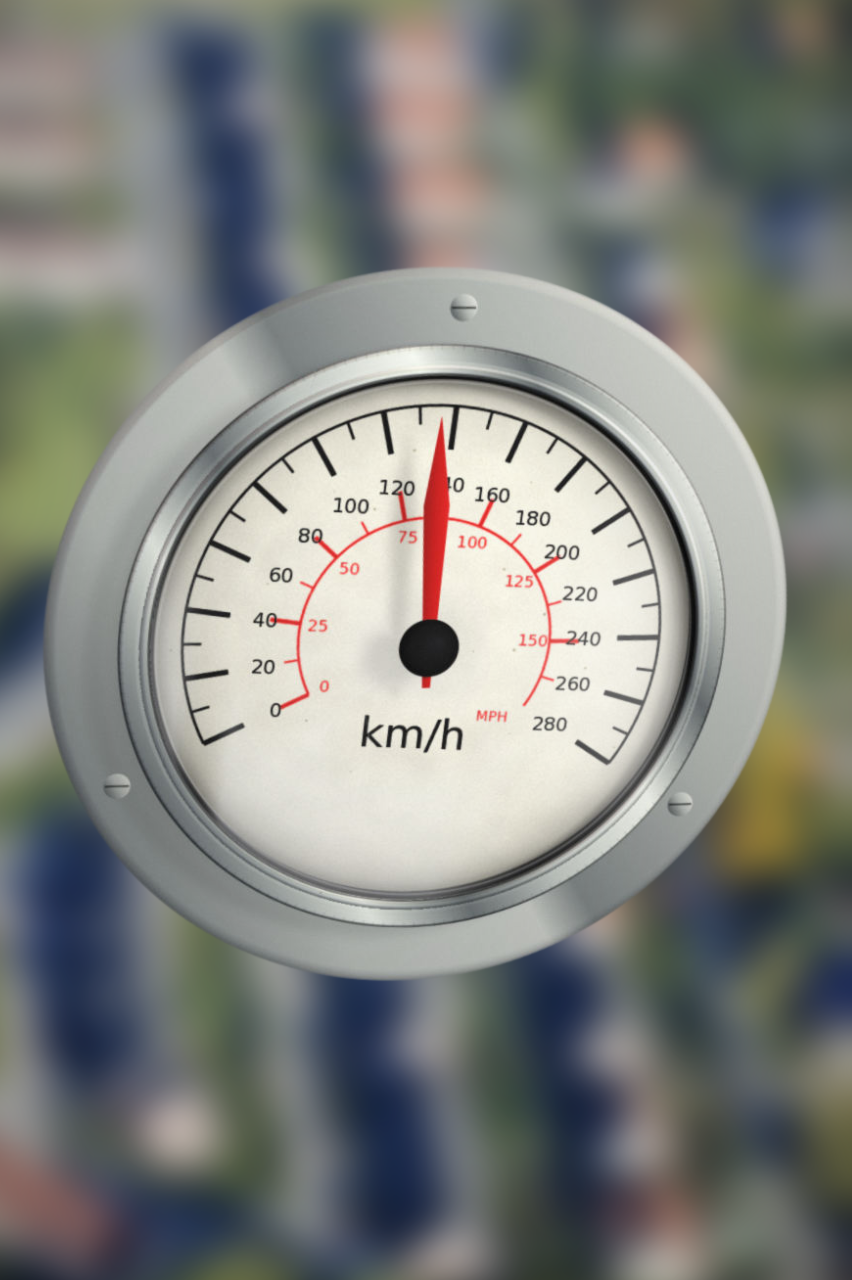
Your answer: 135km/h
